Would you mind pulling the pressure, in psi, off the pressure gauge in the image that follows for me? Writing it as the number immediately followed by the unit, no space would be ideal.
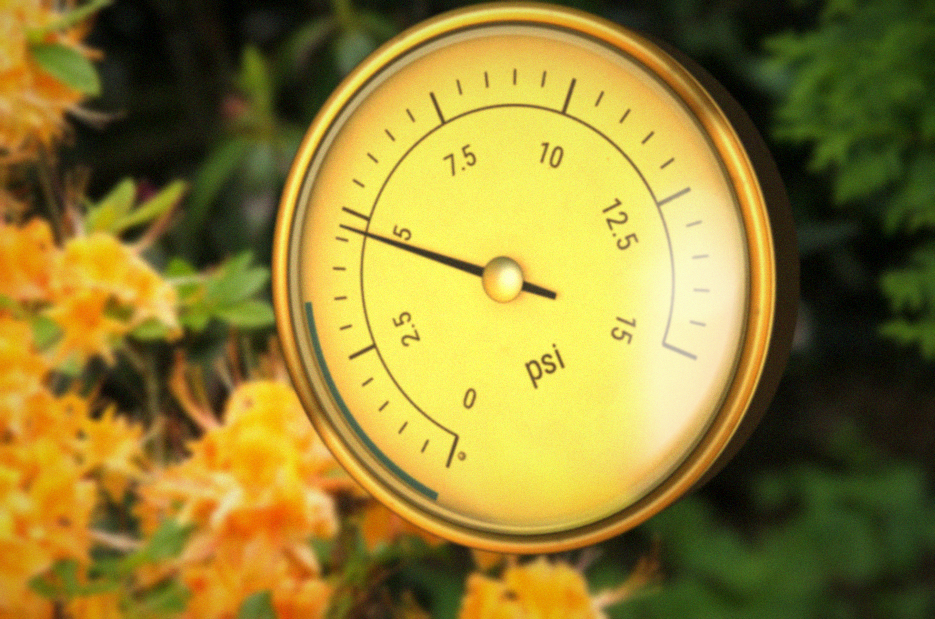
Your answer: 4.75psi
